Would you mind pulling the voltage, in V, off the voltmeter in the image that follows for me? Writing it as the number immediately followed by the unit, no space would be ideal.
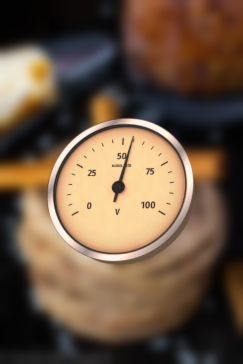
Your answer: 55V
